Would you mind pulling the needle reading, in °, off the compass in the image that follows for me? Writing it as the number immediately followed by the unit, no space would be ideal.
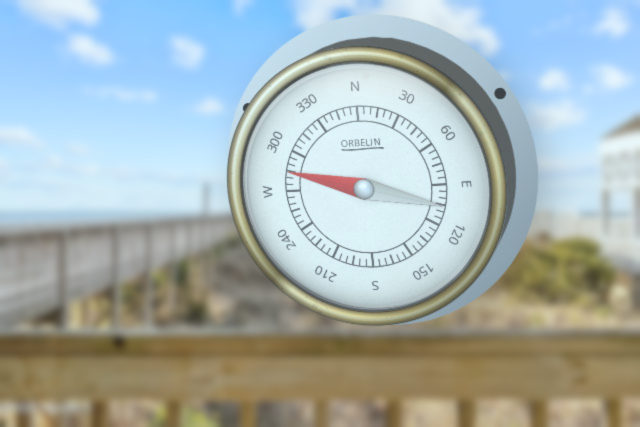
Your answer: 285°
